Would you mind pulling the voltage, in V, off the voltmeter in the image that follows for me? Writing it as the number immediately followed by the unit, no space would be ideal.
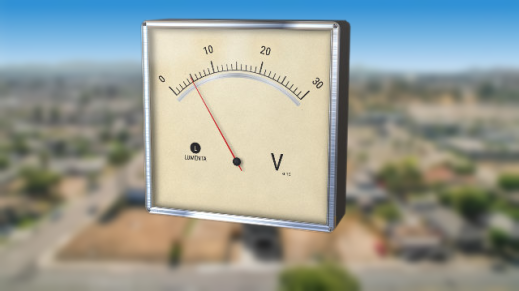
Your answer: 5V
